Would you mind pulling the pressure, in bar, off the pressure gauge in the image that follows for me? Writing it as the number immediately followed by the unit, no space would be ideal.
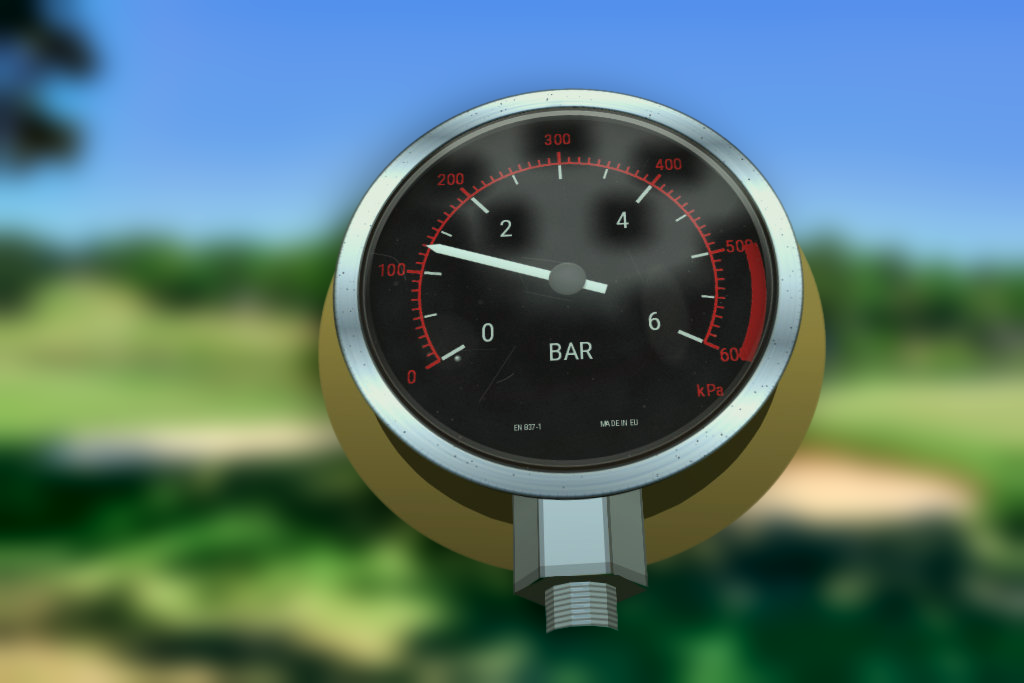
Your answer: 1.25bar
